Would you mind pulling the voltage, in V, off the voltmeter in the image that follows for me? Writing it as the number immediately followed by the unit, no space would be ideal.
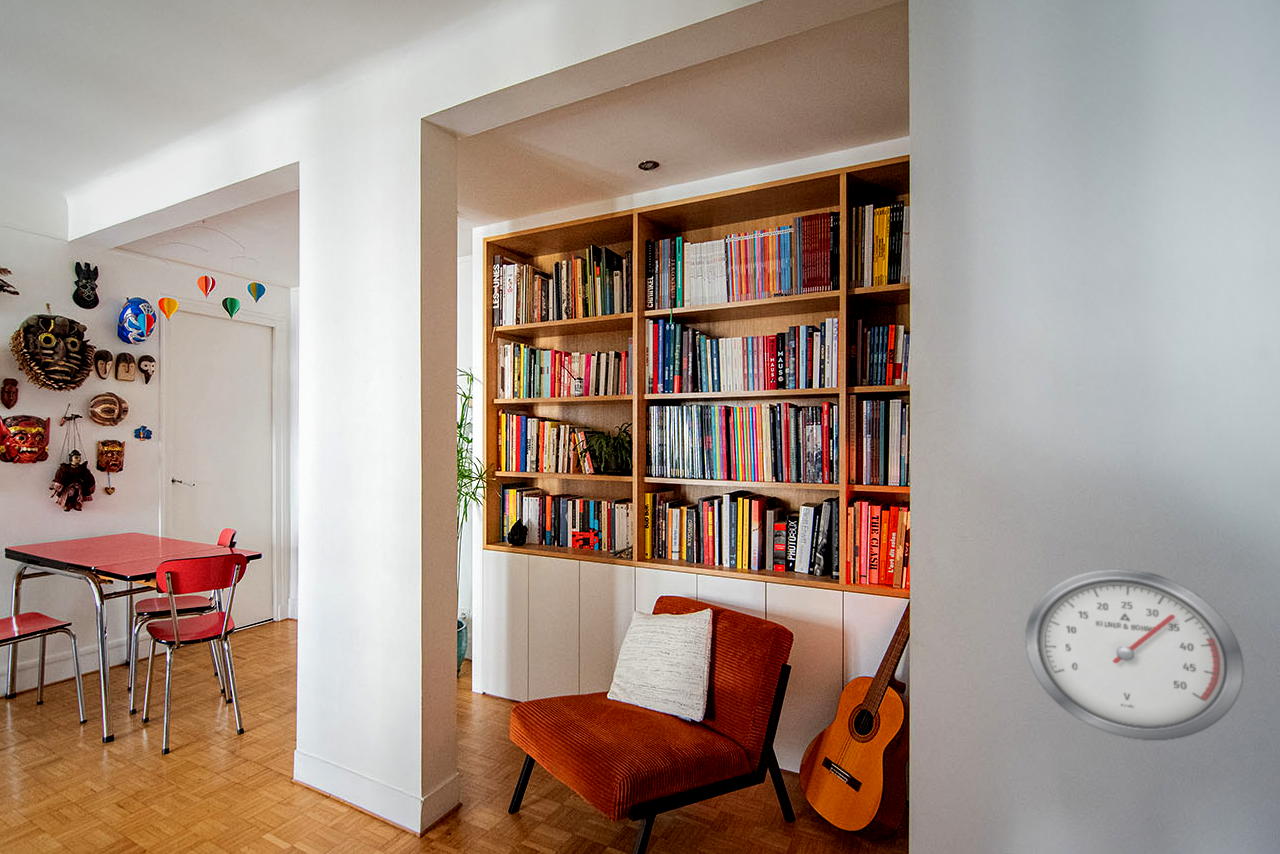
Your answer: 33V
